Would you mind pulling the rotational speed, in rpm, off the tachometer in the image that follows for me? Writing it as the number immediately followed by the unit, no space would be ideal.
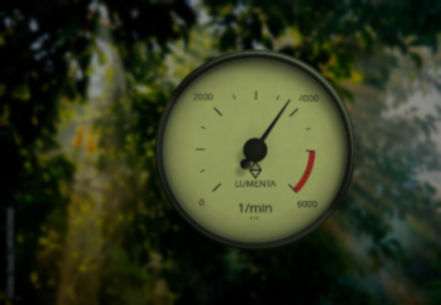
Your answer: 3750rpm
